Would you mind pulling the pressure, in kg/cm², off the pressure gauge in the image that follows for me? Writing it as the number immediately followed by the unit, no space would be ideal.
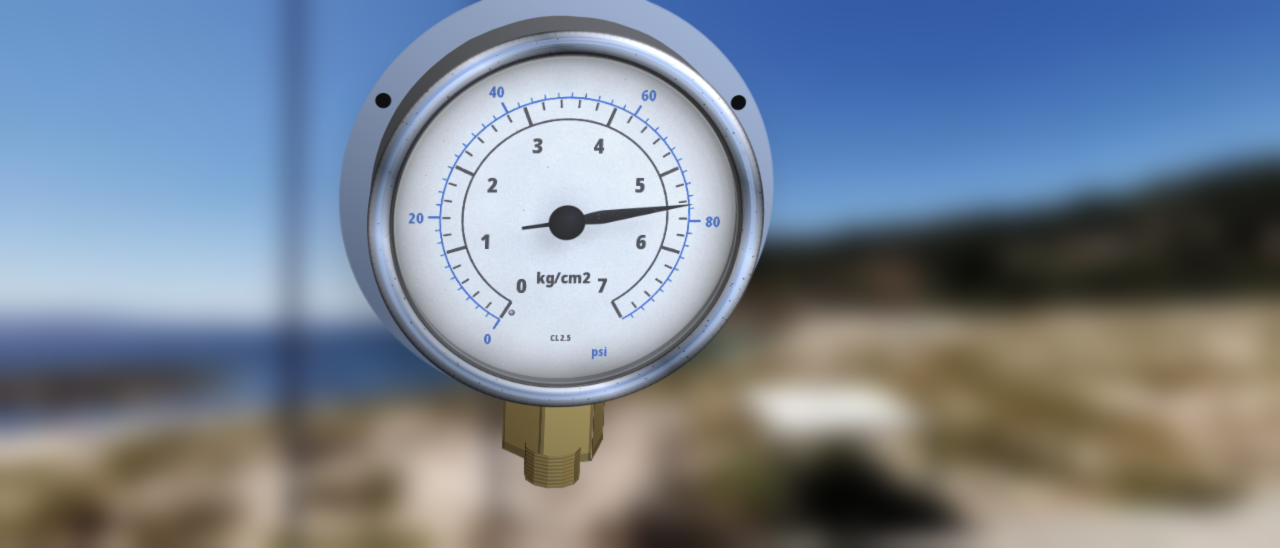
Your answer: 5.4kg/cm²
